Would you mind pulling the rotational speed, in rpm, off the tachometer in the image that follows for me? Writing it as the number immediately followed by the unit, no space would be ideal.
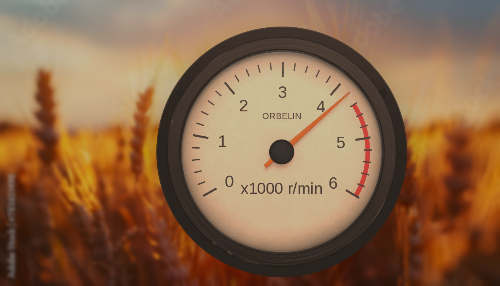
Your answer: 4200rpm
